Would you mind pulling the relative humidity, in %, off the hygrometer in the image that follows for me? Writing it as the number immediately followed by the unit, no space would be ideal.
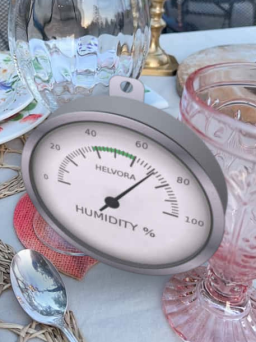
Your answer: 70%
